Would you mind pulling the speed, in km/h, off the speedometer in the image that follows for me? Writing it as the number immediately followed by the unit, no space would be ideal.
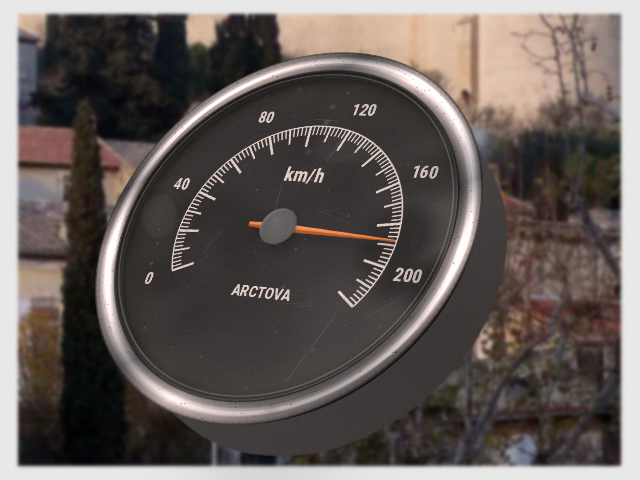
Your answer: 190km/h
